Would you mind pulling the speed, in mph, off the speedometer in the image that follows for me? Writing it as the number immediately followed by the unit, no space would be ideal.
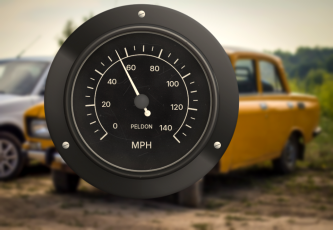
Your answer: 55mph
